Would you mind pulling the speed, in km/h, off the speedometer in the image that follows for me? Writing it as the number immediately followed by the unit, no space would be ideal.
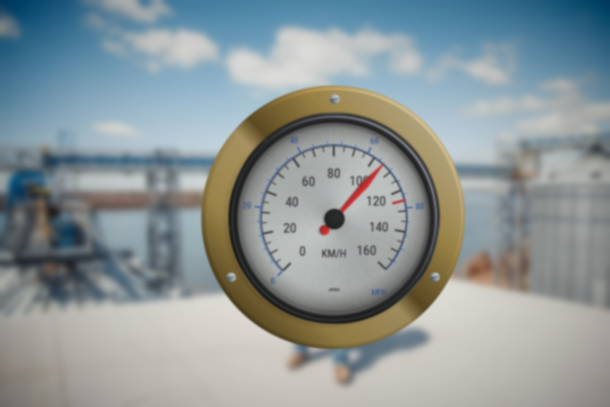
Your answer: 105km/h
